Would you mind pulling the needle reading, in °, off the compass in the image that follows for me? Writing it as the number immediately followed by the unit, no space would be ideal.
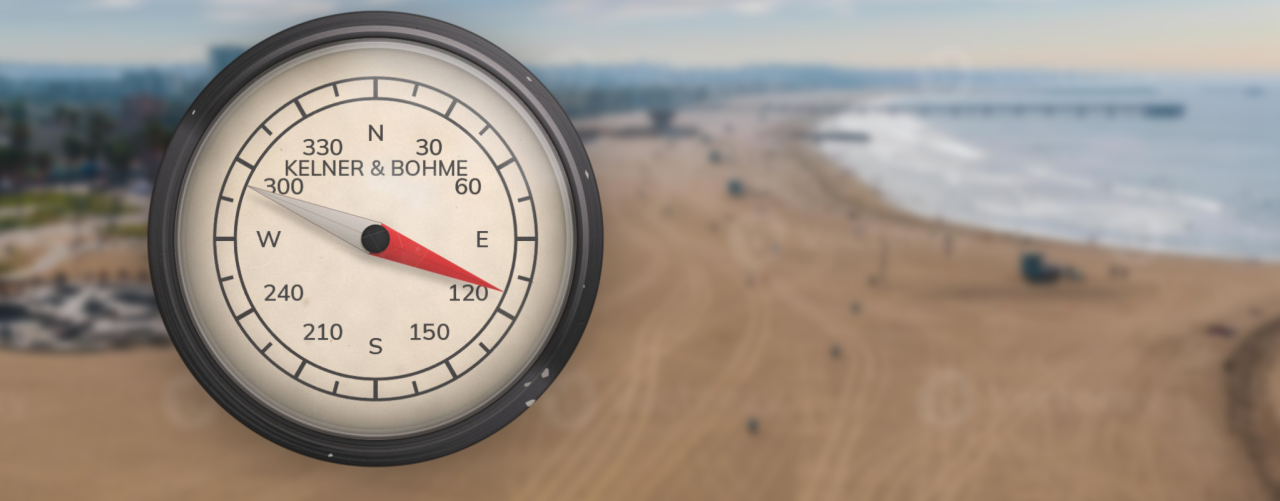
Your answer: 112.5°
